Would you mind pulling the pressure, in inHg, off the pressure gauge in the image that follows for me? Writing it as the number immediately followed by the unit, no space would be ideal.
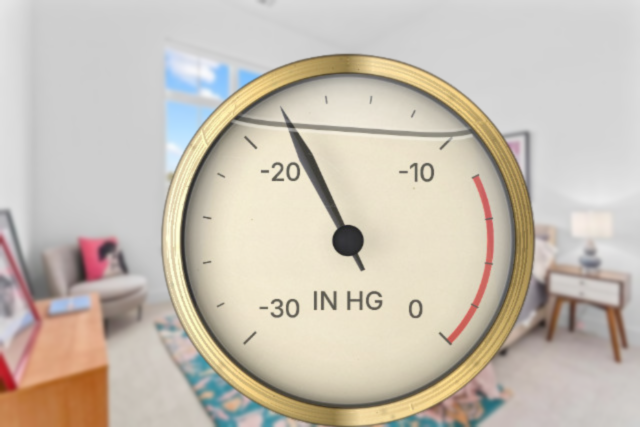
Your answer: -18inHg
